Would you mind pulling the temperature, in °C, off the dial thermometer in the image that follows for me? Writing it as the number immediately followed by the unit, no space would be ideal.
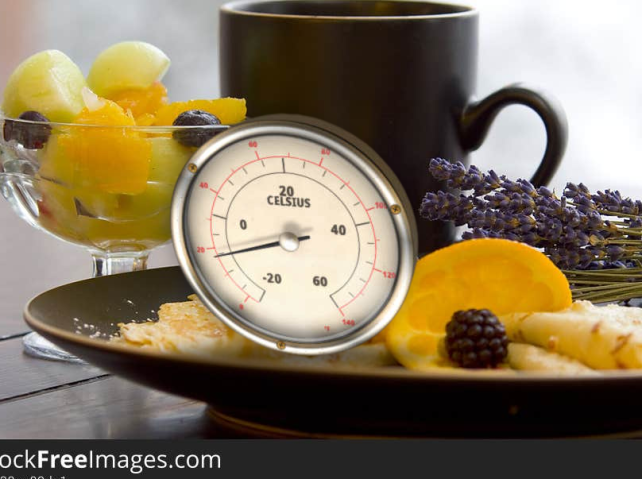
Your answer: -8°C
